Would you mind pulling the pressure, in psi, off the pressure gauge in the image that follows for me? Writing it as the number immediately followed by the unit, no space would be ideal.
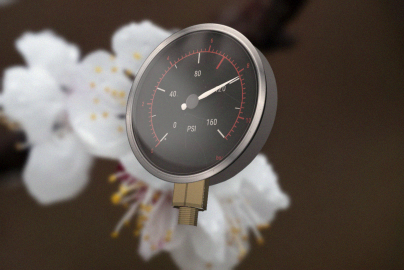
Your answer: 120psi
